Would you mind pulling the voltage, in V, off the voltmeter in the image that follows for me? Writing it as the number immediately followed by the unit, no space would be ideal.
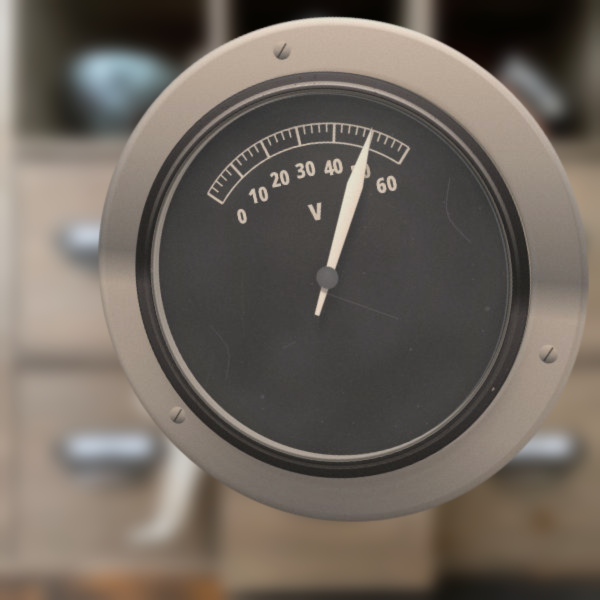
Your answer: 50V
